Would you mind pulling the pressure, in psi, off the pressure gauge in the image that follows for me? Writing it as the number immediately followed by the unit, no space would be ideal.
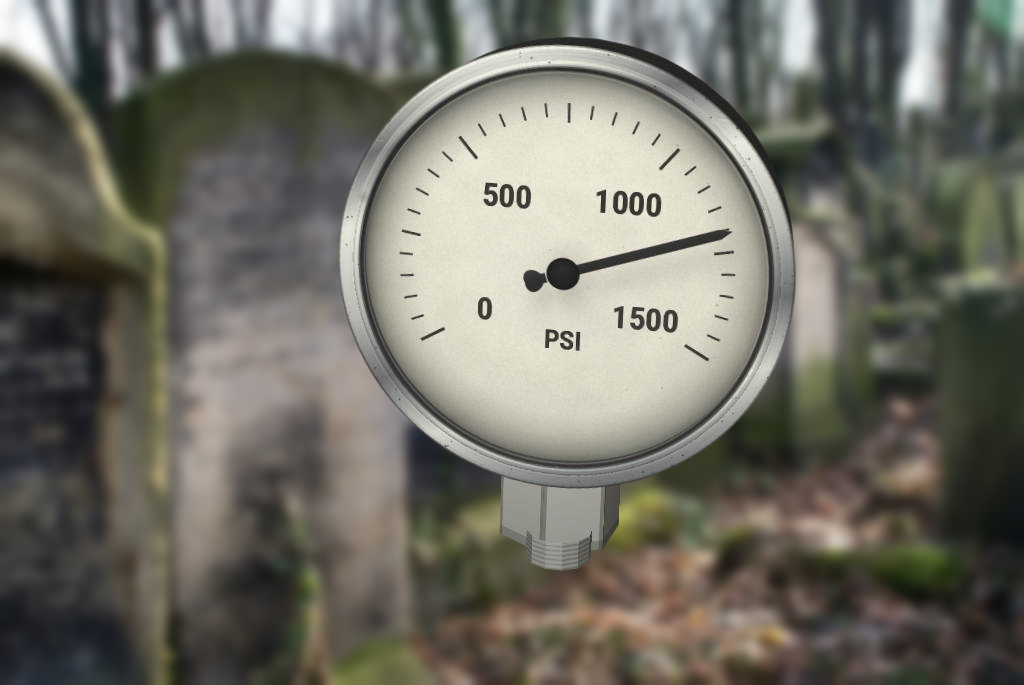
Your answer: 1200psi
